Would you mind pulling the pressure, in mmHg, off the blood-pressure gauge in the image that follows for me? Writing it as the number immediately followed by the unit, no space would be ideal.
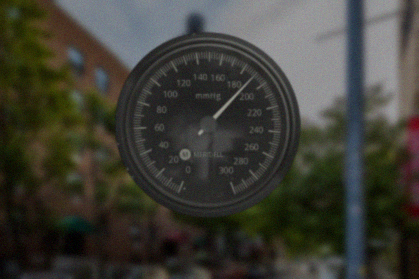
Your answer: 190mmHg
